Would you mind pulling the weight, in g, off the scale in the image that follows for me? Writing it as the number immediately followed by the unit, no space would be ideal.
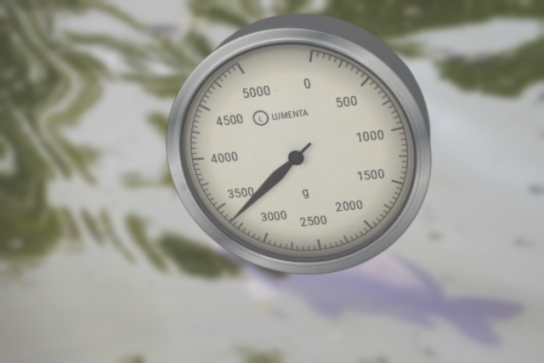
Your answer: 3350g
